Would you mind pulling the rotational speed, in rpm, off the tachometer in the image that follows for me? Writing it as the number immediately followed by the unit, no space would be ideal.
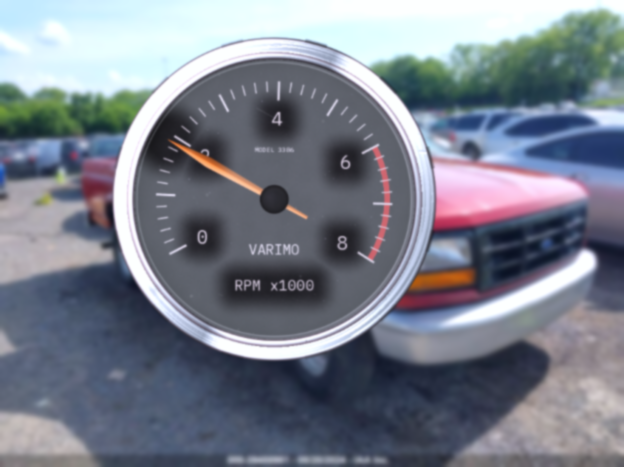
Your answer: 1900rpm
